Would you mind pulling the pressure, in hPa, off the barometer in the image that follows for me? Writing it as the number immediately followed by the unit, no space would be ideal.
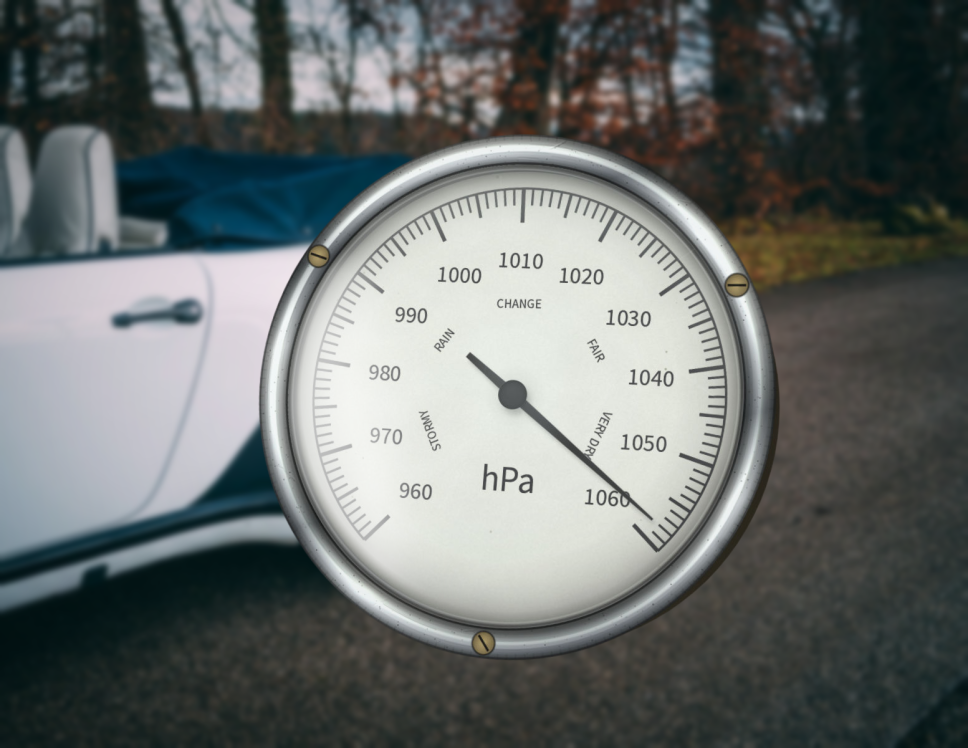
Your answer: 1058hPa
